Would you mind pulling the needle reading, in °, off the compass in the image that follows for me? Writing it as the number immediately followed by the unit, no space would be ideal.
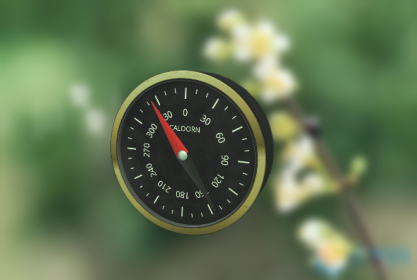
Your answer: 325°
